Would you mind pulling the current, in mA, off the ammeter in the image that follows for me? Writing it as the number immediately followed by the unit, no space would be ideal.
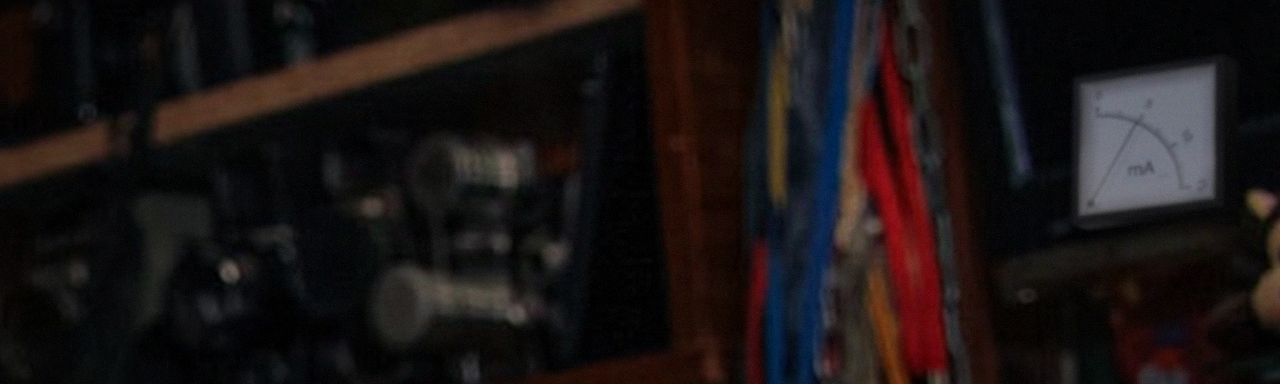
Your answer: 5mA
